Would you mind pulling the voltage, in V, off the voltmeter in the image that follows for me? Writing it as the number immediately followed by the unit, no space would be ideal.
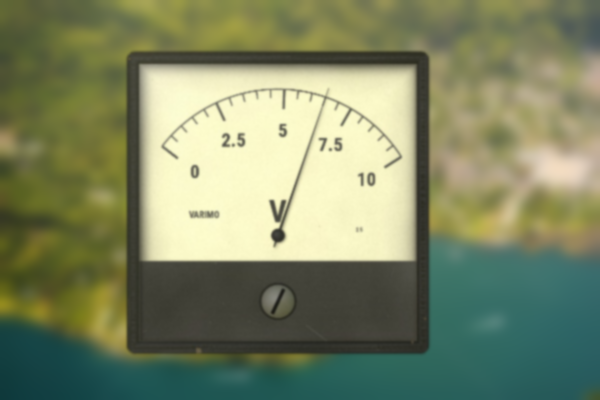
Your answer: 6.5V
